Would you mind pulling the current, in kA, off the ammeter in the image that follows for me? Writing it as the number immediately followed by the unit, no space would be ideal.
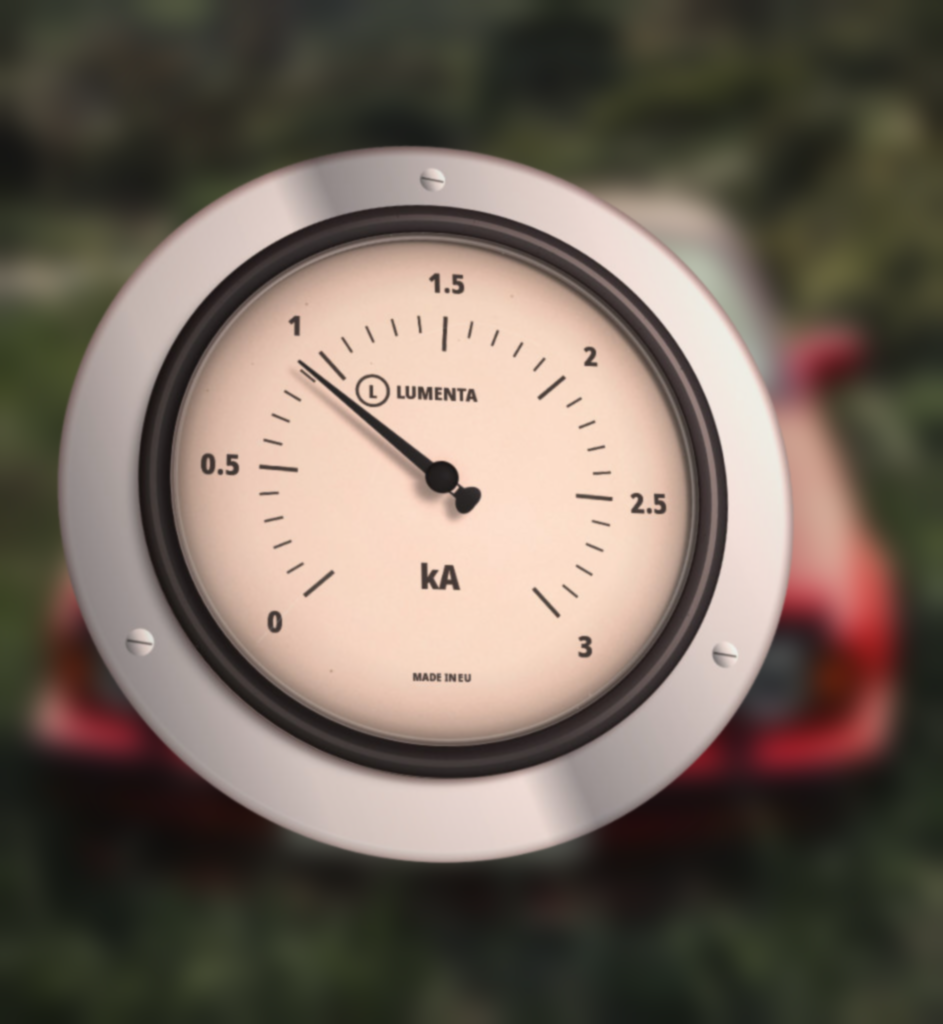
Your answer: 0.9kA
